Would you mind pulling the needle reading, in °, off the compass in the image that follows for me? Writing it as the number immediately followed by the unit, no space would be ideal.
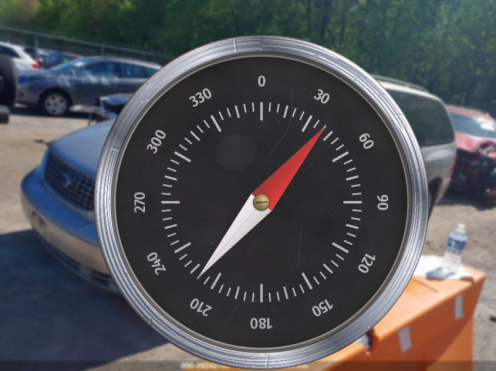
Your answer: 40°
